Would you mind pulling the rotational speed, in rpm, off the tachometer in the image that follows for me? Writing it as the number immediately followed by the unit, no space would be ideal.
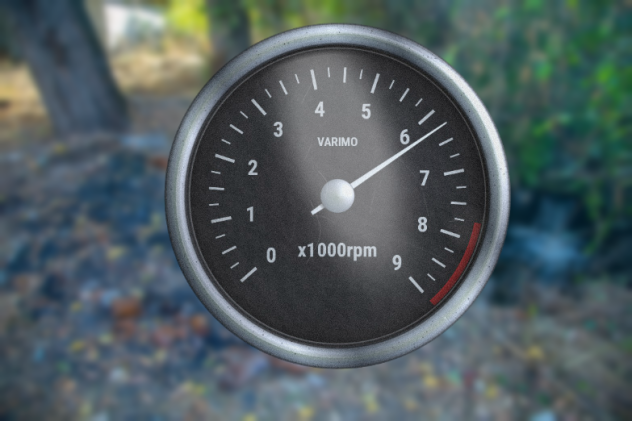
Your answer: 6250rpm
